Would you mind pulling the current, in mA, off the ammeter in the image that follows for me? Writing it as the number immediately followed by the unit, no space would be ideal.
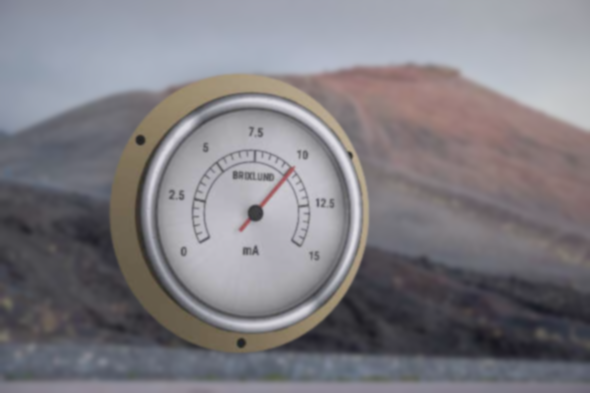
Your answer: 10mA
